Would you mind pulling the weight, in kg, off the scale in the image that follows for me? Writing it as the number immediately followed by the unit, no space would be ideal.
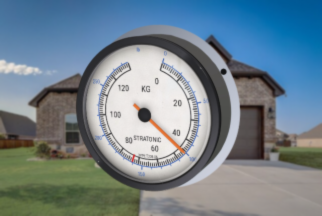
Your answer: 45kg
